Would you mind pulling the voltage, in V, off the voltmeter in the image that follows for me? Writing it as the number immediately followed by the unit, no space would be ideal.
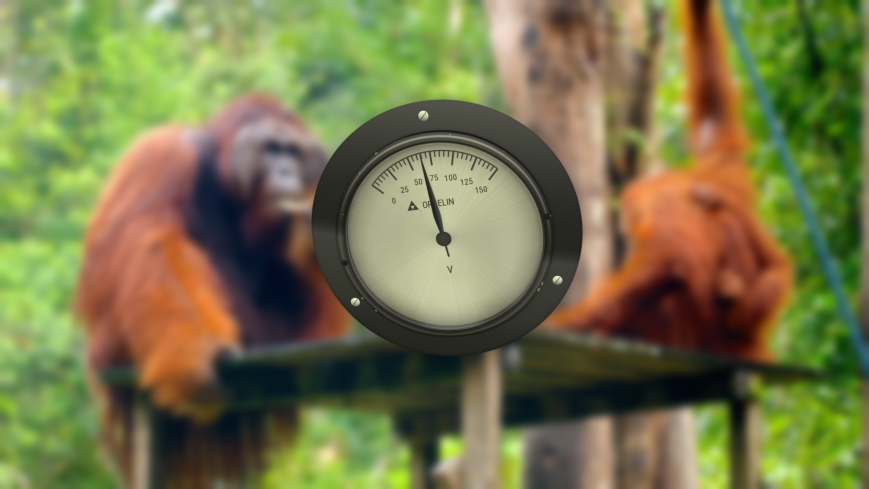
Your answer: 65V
